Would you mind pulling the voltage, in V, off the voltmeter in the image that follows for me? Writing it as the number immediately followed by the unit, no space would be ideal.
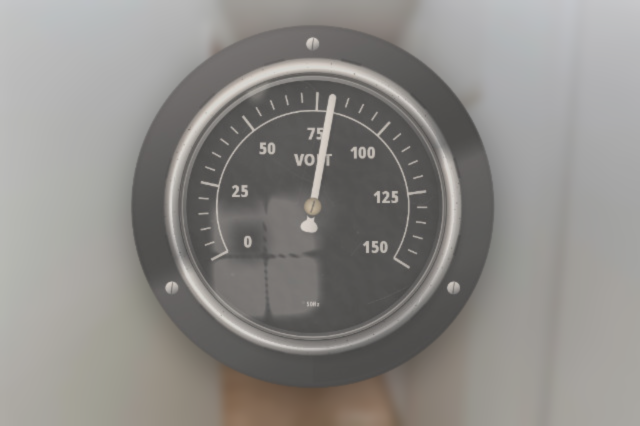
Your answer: 80V
